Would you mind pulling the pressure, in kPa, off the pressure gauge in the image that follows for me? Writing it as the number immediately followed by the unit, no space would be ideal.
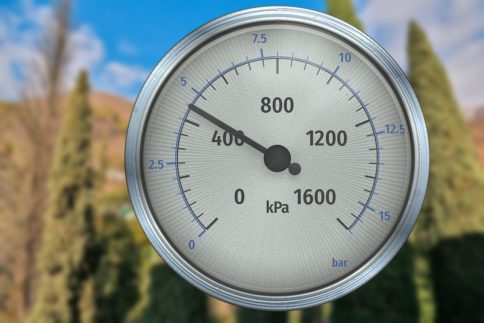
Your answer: 450kPa
